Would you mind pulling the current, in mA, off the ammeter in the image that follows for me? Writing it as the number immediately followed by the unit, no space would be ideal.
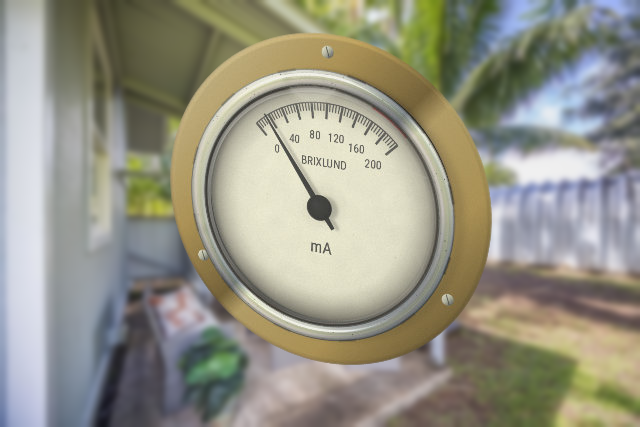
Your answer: 20mA
